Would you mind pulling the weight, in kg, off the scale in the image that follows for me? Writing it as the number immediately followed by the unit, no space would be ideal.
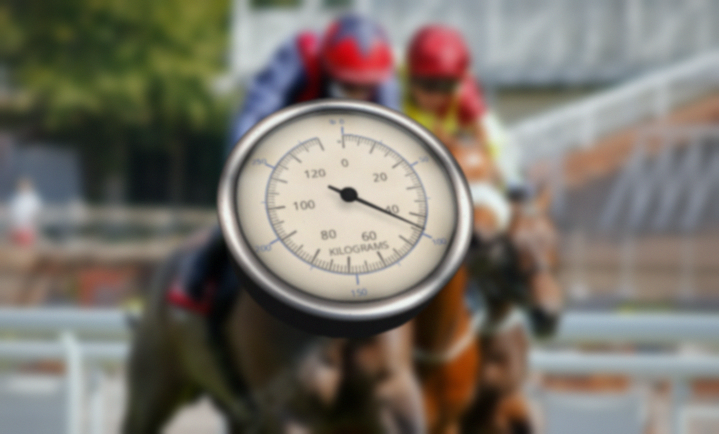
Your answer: 45kg
